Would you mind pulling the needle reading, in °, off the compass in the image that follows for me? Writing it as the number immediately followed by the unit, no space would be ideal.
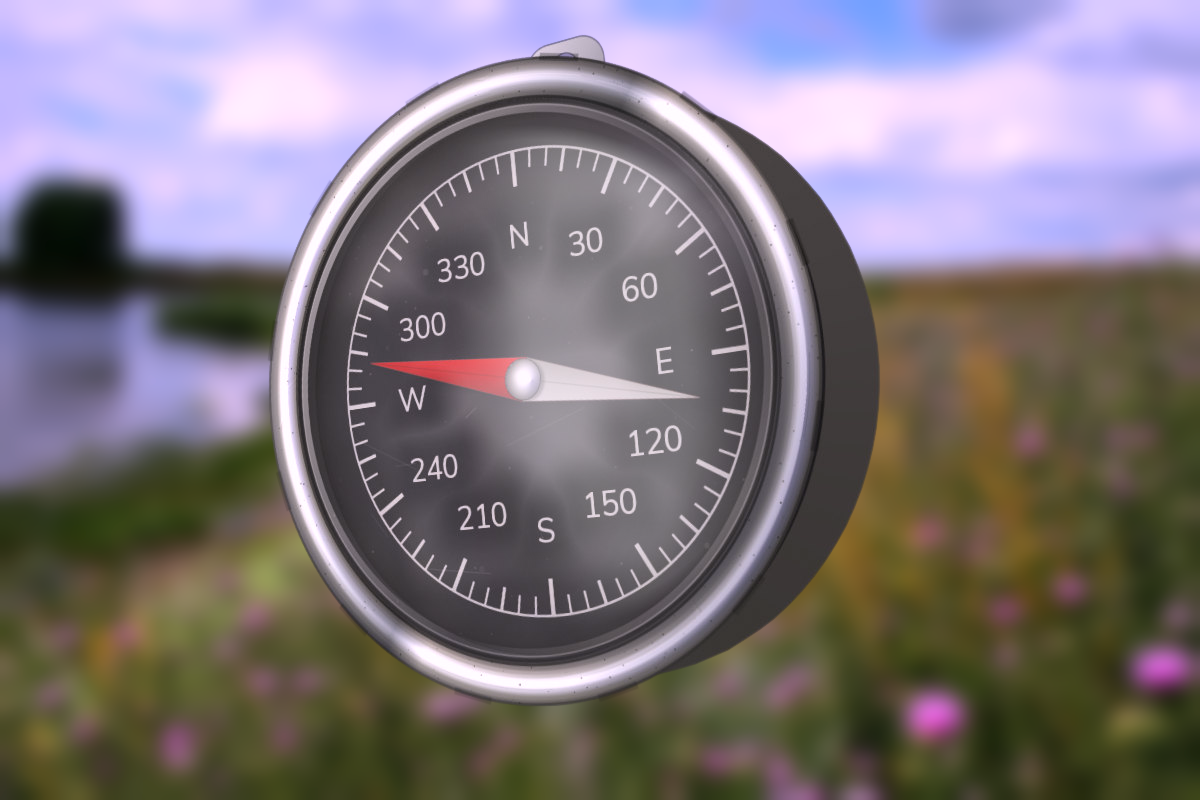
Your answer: 282.5°
